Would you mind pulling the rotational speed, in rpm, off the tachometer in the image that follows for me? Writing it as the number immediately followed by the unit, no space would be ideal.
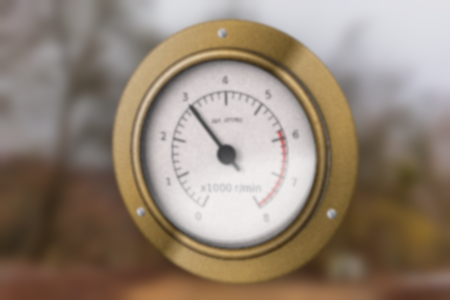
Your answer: 3000rpm
